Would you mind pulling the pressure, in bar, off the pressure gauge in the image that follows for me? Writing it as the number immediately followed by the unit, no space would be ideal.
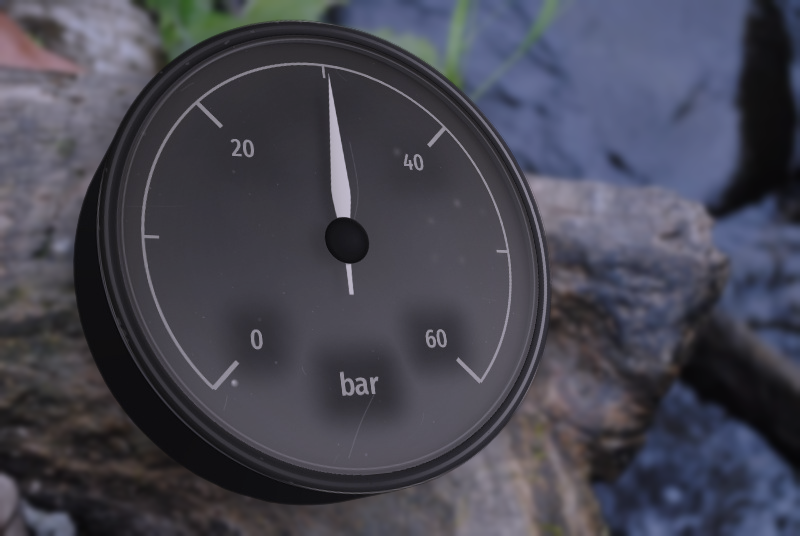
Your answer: 30bar
